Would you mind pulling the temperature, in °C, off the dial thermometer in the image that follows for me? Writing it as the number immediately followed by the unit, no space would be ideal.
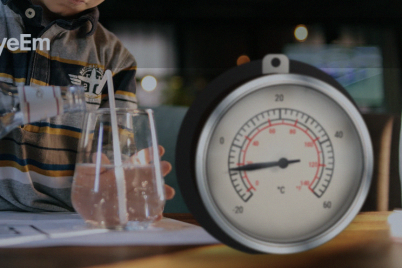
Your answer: -8°C
